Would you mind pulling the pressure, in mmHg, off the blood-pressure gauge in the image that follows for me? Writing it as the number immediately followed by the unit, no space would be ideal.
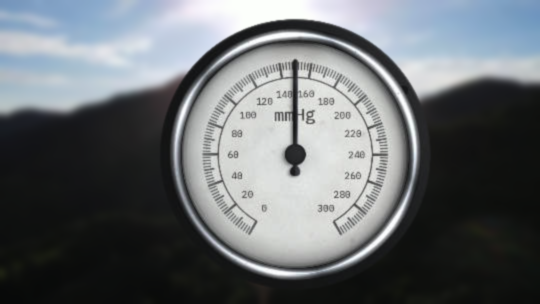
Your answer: 150mmHg
